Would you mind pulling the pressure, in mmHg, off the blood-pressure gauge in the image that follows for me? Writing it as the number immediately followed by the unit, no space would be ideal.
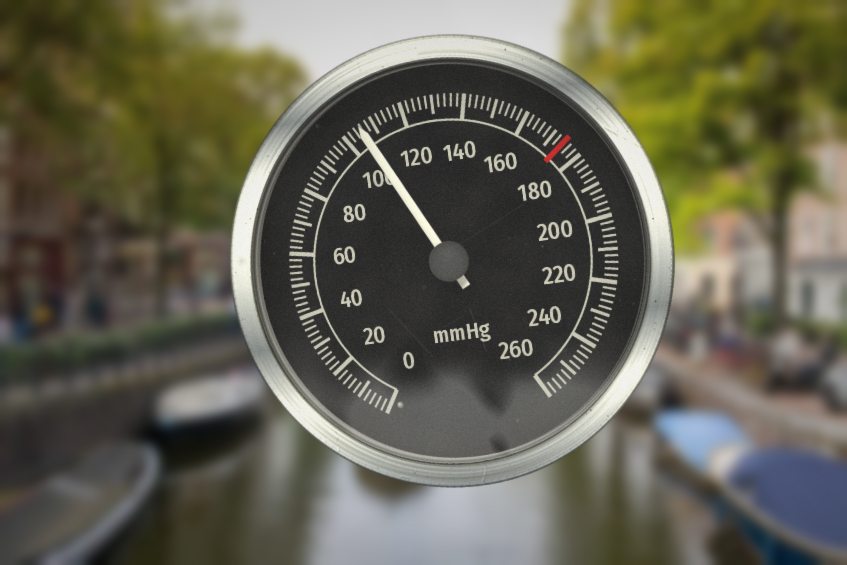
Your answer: 106mmHg
